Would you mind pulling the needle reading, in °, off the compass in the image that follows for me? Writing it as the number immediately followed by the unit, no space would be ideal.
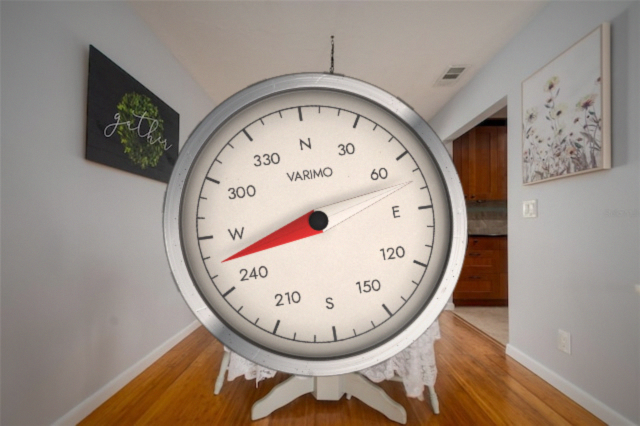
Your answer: 255°
